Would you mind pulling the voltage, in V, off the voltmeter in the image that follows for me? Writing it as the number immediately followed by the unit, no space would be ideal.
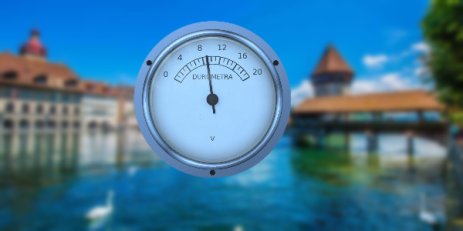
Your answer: 9V
